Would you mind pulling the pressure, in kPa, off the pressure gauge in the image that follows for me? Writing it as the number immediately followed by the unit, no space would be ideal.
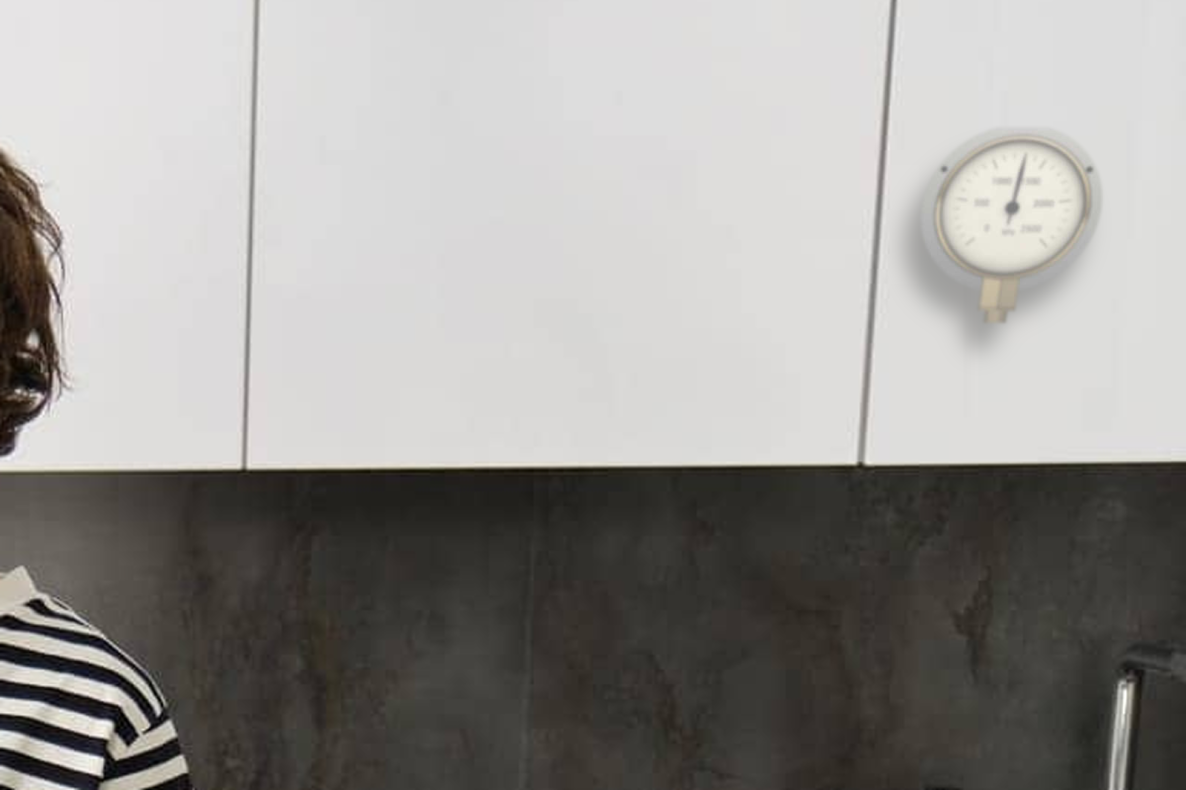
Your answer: 1300kPa
